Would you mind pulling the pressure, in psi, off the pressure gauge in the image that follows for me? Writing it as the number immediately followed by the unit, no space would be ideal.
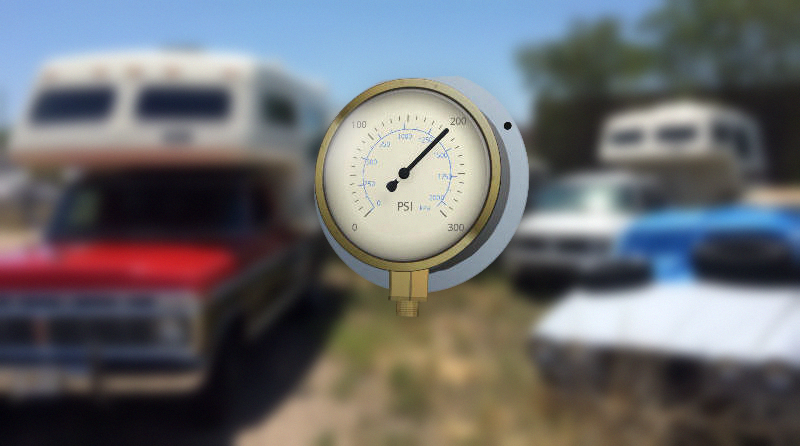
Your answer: 200psi
